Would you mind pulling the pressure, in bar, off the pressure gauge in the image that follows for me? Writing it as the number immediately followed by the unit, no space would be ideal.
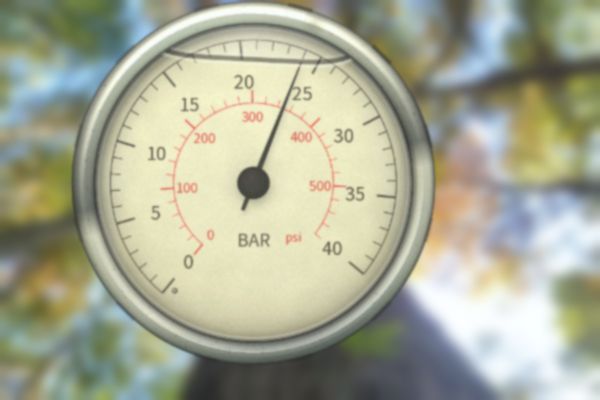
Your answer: 24bar
